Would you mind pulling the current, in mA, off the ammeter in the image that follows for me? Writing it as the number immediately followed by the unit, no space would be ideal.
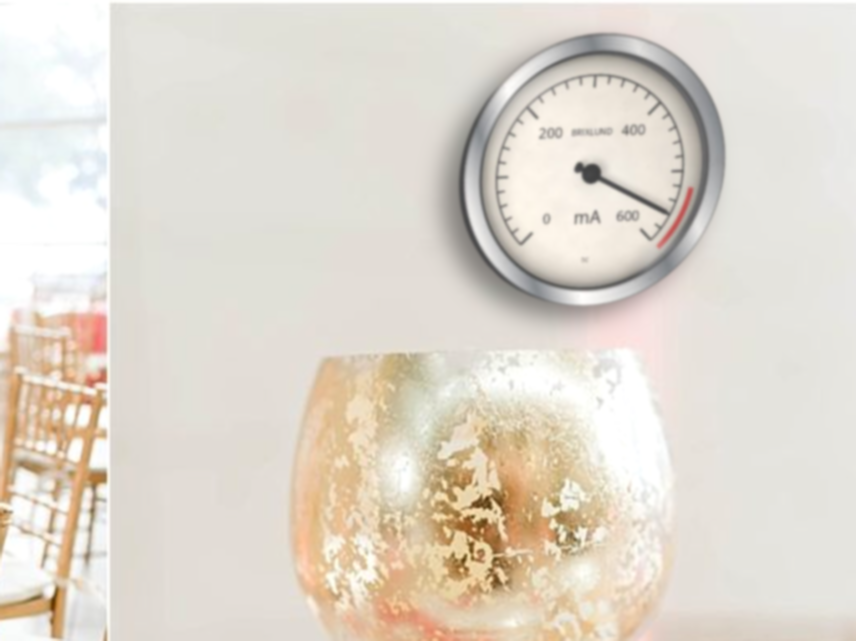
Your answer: 560mA
